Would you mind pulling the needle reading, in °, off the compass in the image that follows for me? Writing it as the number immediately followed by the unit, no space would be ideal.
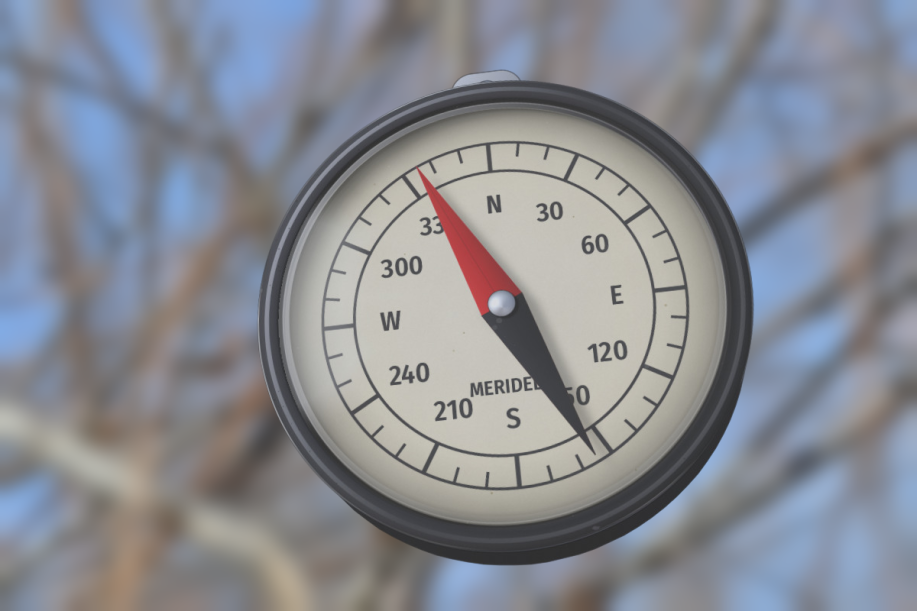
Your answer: 335°
